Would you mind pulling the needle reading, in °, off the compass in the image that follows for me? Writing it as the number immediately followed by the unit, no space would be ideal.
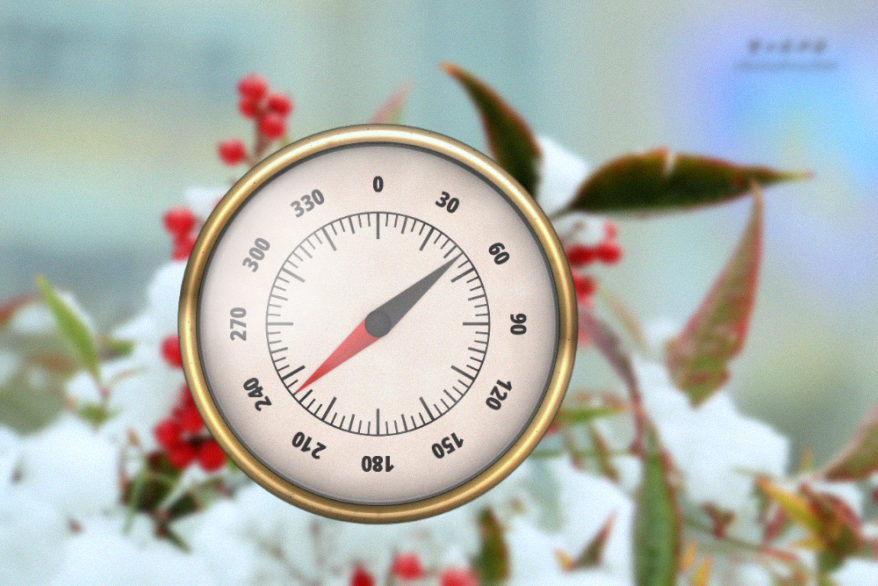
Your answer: 230°
